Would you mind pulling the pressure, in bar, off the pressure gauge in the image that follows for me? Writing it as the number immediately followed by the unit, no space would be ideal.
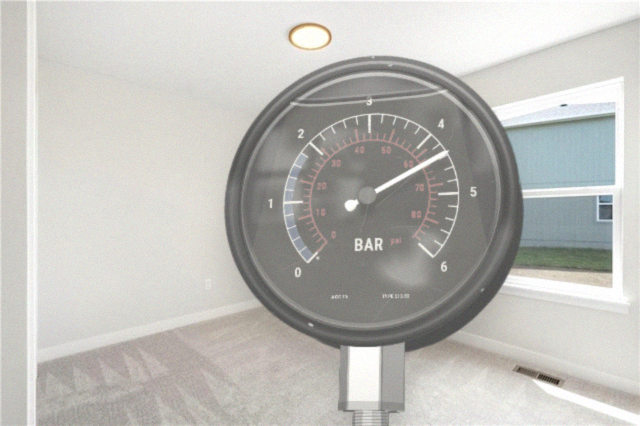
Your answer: 4.4bar
